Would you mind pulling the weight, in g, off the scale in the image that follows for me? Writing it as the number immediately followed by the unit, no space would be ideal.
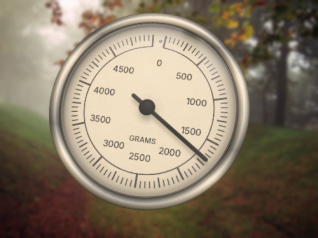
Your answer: 1700g
